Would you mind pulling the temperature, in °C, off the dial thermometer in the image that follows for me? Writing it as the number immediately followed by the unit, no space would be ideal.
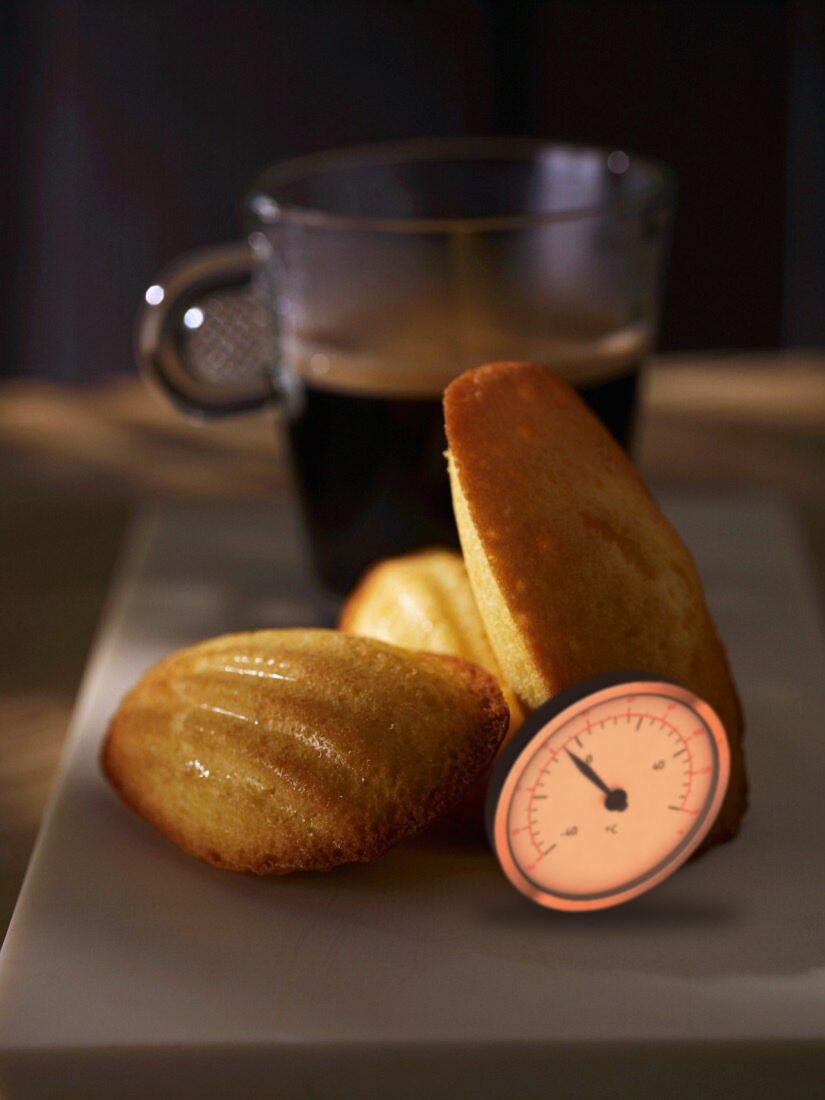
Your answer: -4°C
